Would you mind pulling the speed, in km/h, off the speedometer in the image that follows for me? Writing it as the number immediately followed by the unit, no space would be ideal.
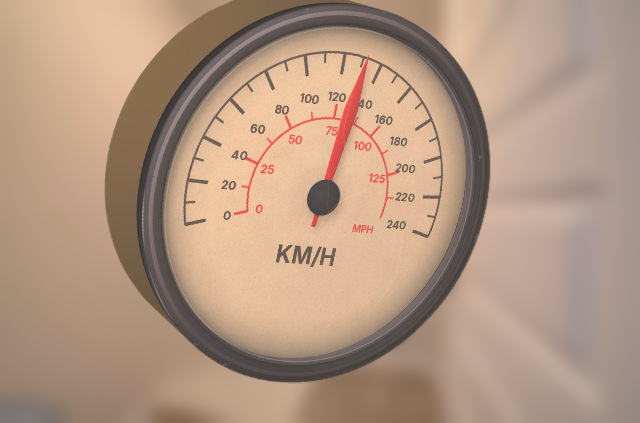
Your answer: 130km/h
